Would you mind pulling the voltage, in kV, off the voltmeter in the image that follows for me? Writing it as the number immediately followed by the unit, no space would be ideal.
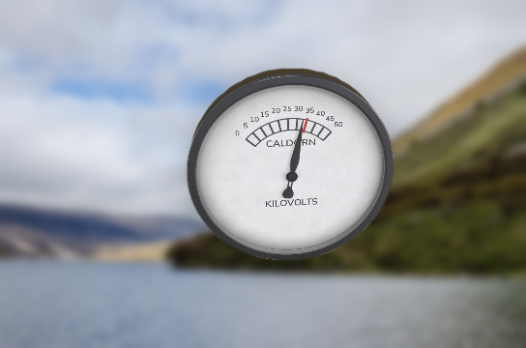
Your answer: 32.5kV
